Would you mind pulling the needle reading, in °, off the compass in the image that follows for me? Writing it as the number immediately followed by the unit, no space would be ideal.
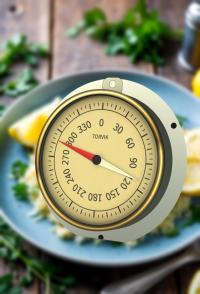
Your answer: 290°
